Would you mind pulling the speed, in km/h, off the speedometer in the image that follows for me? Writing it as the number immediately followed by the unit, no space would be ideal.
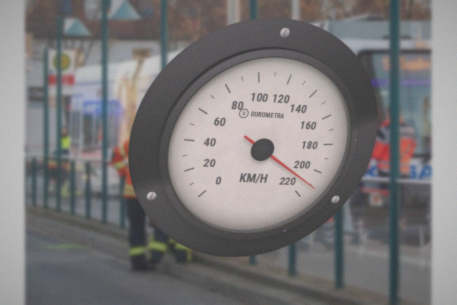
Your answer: 210km/h
